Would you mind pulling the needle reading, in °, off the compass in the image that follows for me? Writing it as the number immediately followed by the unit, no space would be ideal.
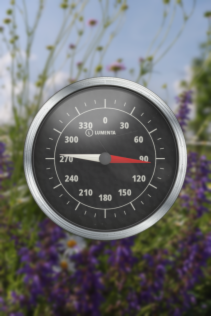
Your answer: 95°
